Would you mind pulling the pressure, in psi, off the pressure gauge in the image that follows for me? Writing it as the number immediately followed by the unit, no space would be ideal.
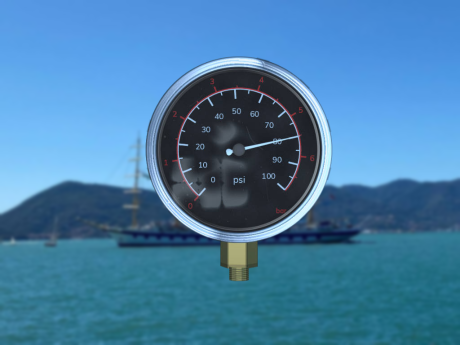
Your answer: 80psi
